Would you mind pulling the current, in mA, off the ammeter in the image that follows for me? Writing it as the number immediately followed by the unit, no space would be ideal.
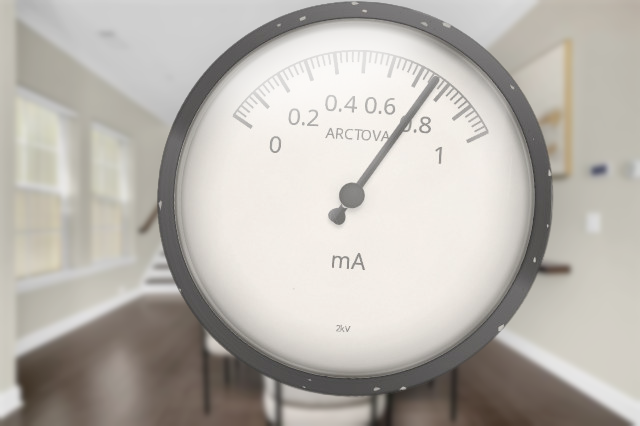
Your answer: 0.76mA
